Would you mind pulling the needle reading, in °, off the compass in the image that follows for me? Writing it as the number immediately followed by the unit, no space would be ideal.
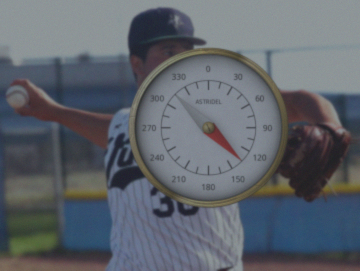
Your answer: 135°
